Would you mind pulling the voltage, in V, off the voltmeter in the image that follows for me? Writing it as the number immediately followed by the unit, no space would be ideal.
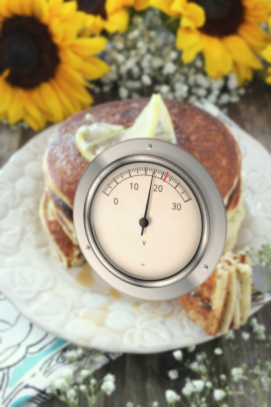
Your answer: 17.5V
